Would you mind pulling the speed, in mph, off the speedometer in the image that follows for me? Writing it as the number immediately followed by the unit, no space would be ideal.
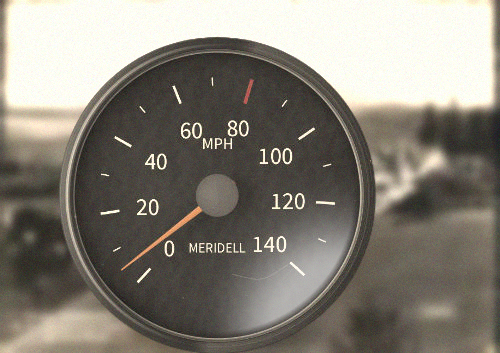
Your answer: 5mph
